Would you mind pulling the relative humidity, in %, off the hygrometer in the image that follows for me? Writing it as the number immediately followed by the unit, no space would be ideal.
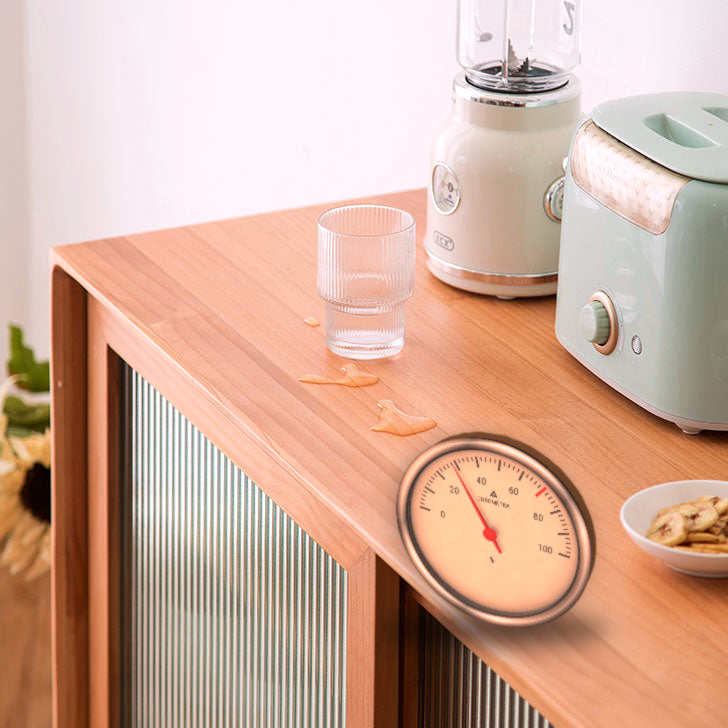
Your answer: 30%
